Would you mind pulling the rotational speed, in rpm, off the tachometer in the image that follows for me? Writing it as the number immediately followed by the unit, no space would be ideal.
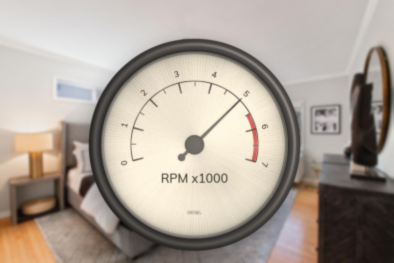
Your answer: 5000rpm
